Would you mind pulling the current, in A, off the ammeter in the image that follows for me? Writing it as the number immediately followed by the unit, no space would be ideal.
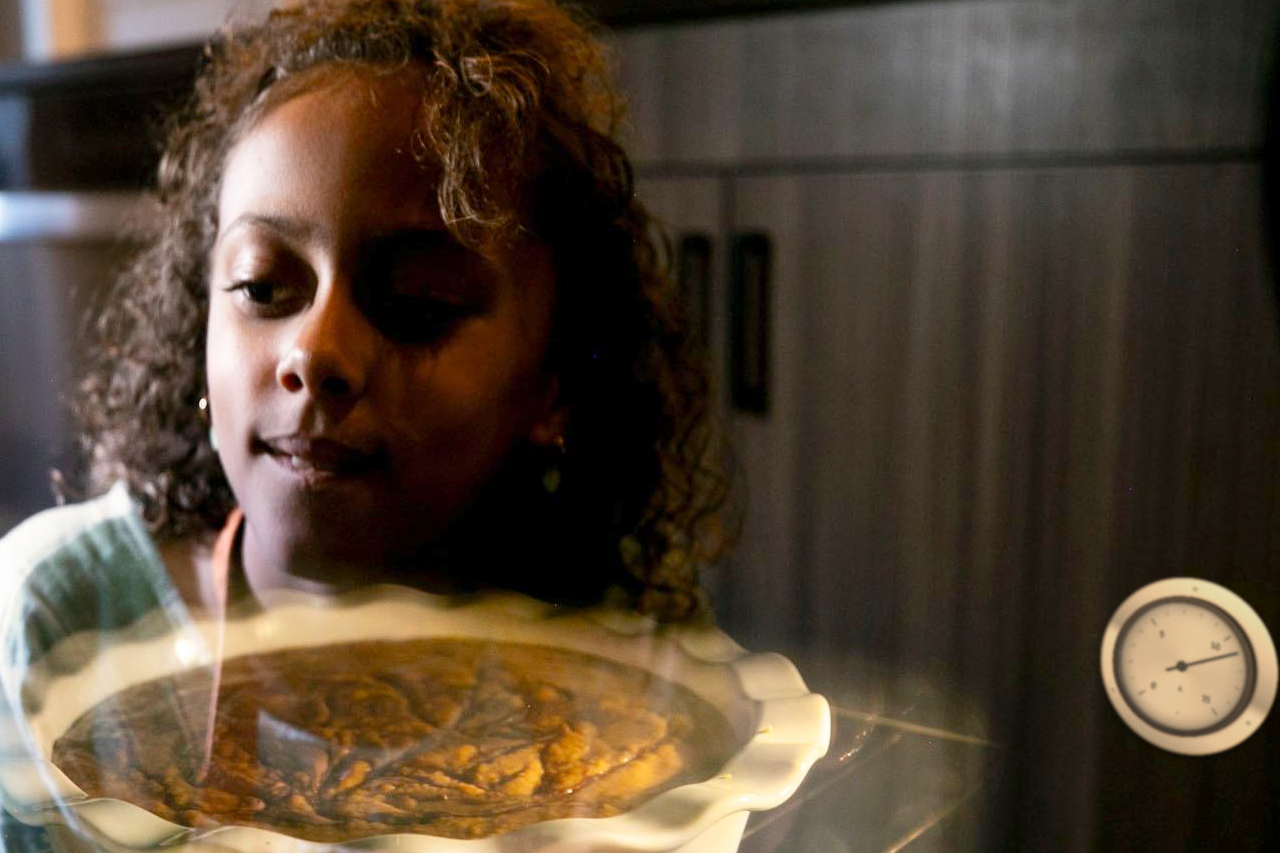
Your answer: 11A
